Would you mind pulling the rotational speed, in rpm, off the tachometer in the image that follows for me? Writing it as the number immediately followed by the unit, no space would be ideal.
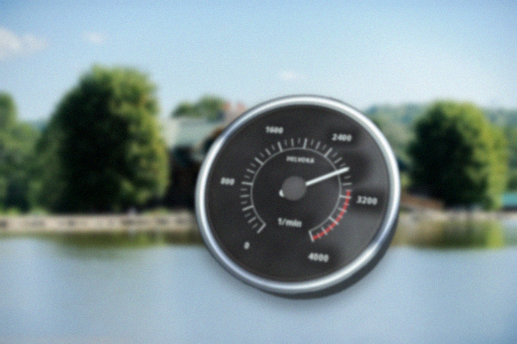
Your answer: 2800rpm
